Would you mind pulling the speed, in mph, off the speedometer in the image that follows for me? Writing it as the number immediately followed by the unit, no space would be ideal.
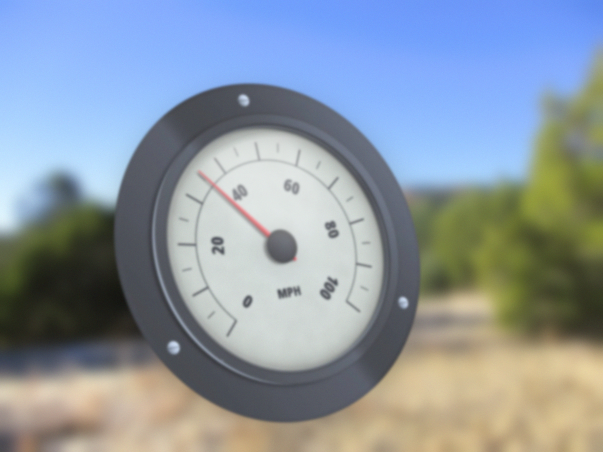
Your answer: 35mph
